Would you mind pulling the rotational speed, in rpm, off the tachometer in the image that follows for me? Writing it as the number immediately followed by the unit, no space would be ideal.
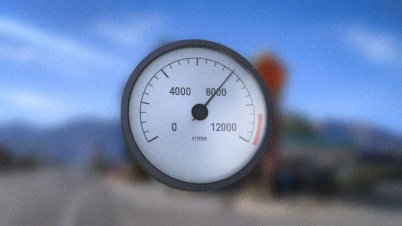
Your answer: 8000rpm
